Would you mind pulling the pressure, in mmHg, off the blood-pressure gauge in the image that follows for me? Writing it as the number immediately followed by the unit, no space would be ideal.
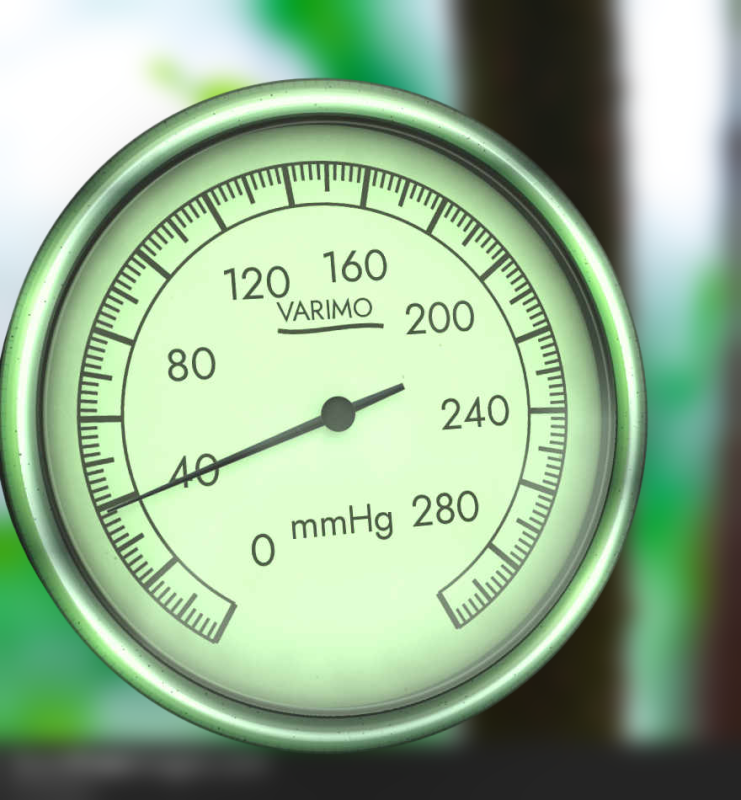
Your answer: 39mmHg
